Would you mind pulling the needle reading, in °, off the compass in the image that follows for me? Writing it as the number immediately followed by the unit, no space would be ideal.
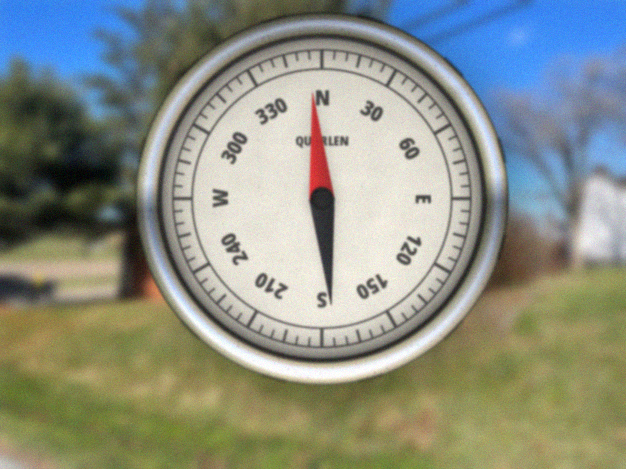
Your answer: 355°
